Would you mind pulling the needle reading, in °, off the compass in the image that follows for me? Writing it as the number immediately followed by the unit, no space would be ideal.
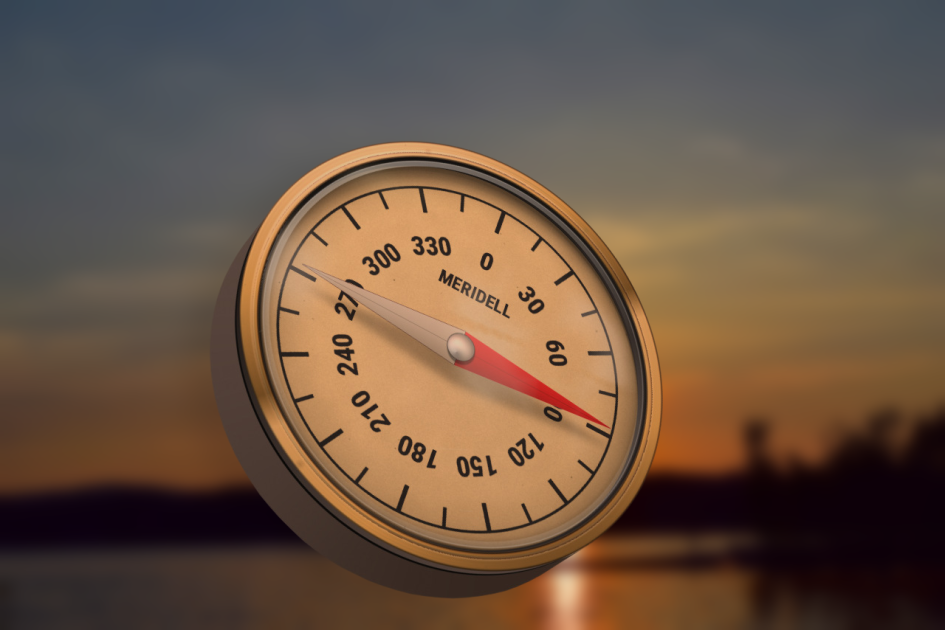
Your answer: 90°
